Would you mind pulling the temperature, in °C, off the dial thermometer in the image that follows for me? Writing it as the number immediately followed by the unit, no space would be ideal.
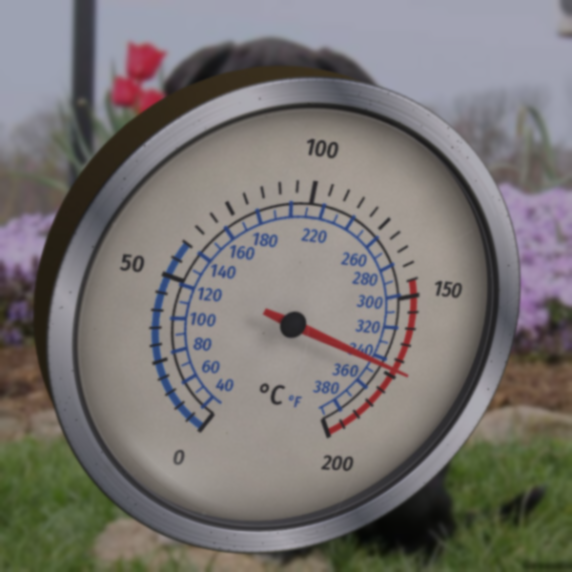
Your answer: 172.5°C
